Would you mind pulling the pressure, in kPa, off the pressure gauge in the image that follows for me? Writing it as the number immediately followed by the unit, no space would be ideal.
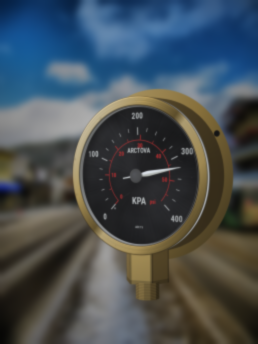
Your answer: 320kPa
